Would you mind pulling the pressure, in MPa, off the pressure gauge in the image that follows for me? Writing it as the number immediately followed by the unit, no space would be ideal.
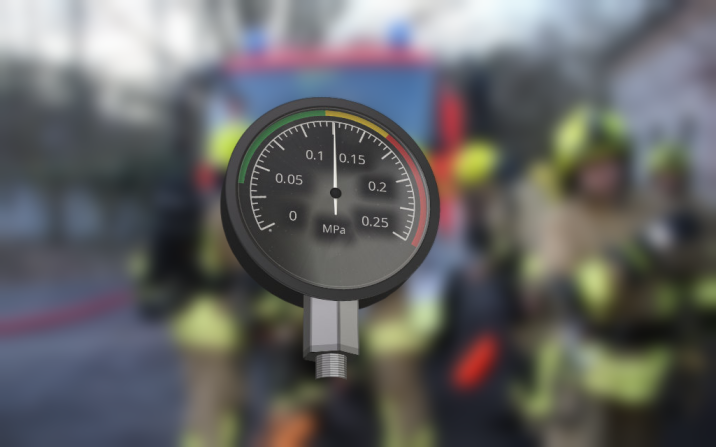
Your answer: 0.125MPa
